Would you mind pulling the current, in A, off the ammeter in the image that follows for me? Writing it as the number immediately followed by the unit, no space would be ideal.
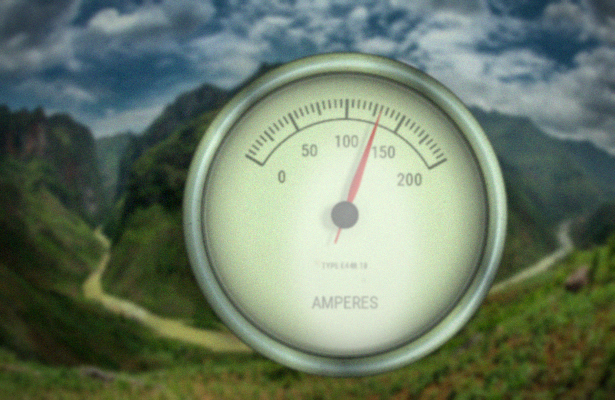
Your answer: 130A
